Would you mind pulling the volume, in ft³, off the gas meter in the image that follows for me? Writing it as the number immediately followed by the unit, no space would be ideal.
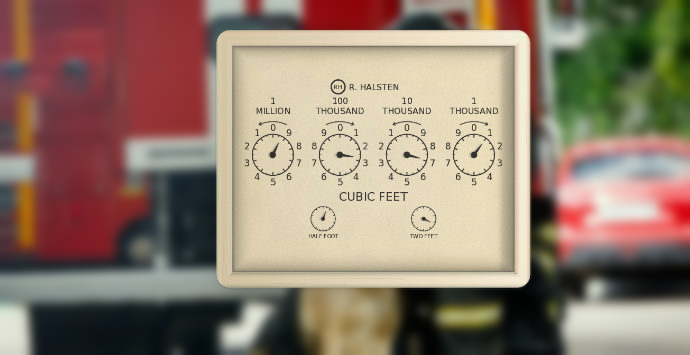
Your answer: 927100ft³
